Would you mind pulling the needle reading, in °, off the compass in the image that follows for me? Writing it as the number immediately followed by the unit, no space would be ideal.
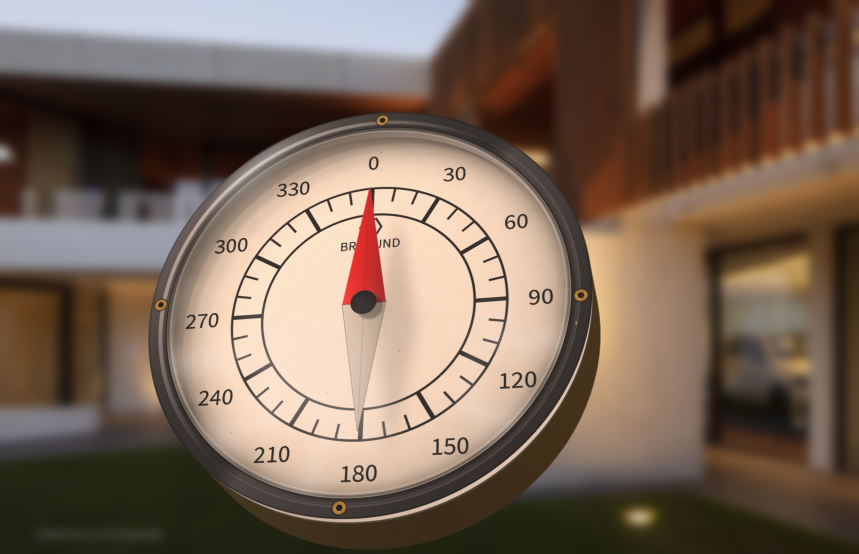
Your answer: 0°
